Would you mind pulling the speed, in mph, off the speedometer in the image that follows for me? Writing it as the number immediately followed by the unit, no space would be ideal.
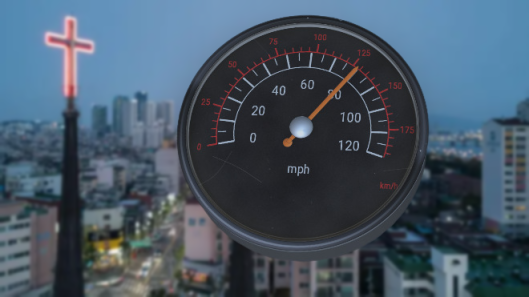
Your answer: 80mph
